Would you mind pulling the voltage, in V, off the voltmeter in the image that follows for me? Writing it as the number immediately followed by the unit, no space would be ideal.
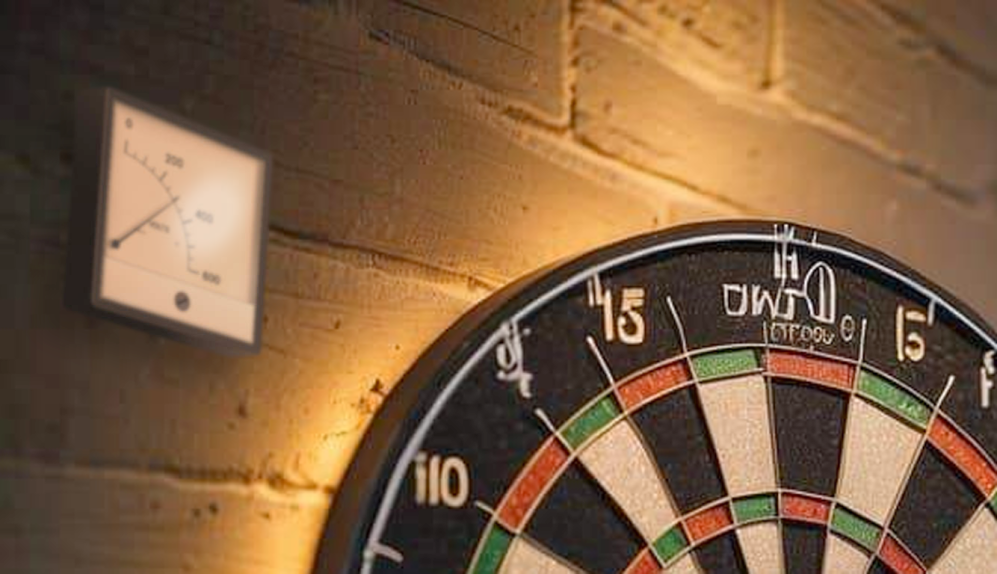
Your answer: 300V
